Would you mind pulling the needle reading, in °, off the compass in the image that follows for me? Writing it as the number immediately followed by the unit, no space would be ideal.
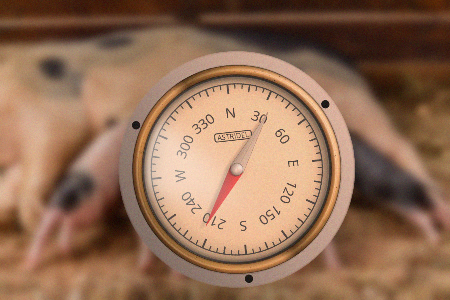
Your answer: 215°
